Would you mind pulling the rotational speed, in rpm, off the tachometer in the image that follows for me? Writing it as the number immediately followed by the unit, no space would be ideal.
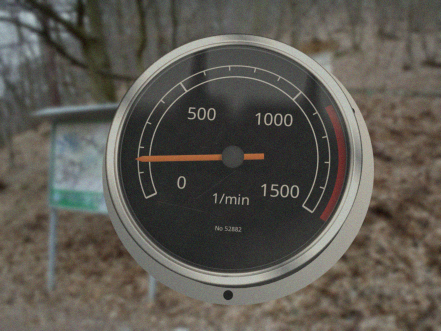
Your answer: 150rpm
